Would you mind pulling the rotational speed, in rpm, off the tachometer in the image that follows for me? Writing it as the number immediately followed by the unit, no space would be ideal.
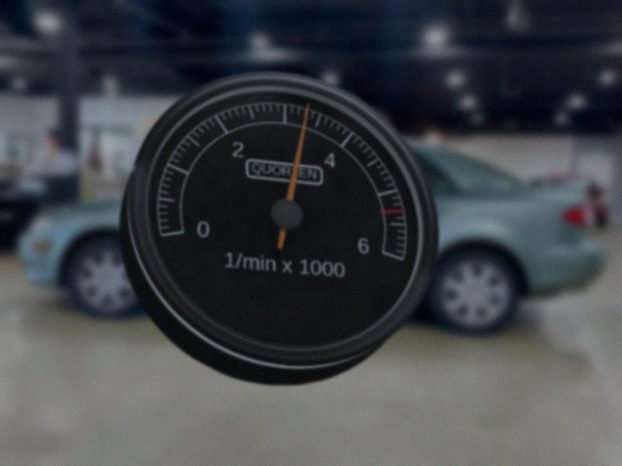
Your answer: 3300rpm
